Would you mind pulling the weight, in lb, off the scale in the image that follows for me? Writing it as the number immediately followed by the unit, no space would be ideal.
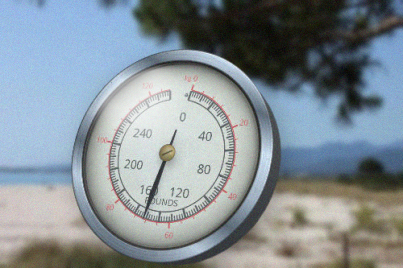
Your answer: 150lb
